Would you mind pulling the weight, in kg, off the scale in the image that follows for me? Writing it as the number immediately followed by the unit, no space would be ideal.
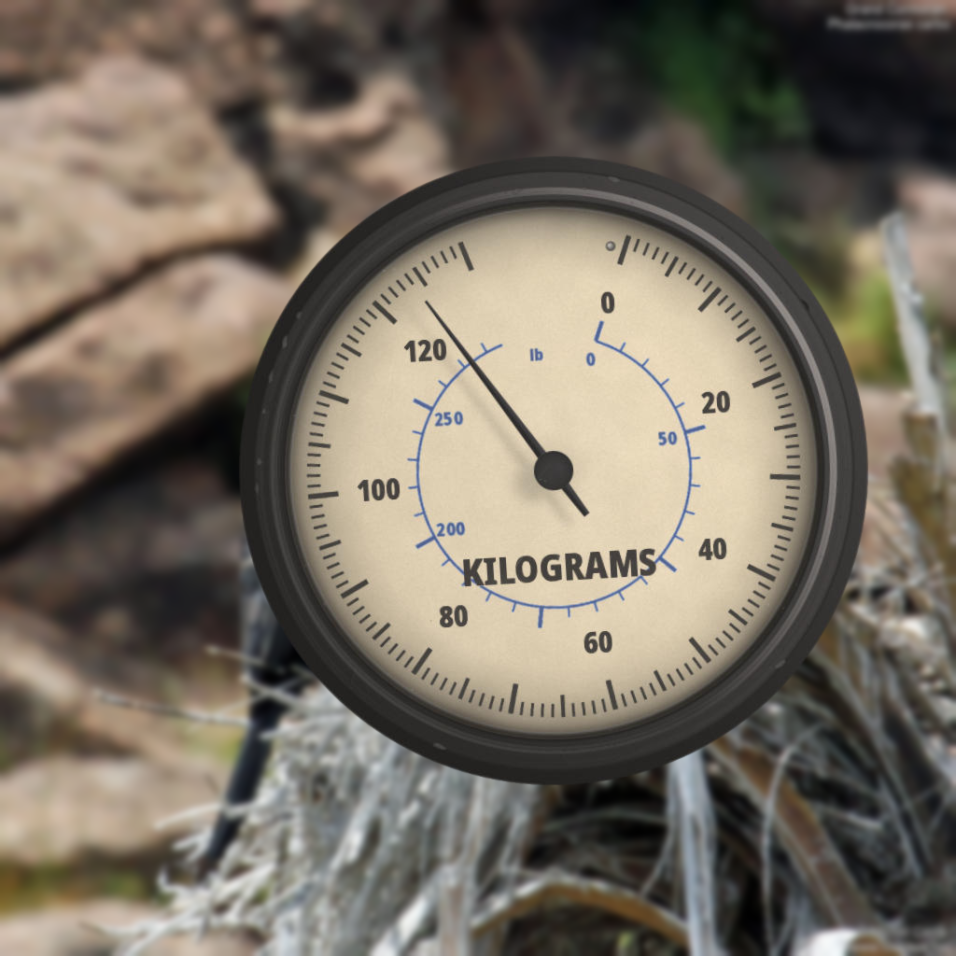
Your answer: 124kg
